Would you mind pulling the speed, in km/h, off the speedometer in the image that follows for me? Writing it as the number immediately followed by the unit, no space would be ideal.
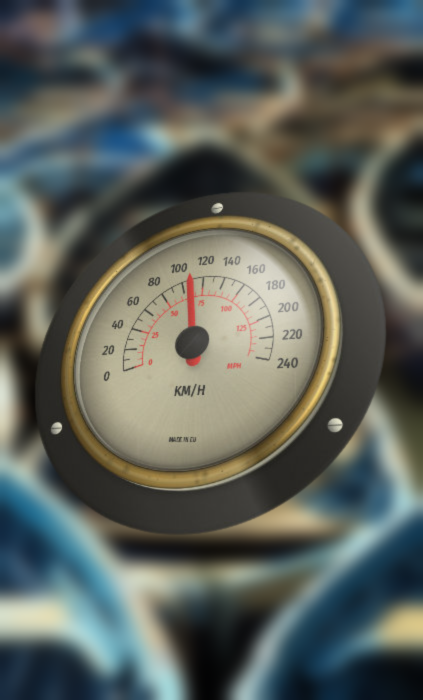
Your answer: 110km/h
